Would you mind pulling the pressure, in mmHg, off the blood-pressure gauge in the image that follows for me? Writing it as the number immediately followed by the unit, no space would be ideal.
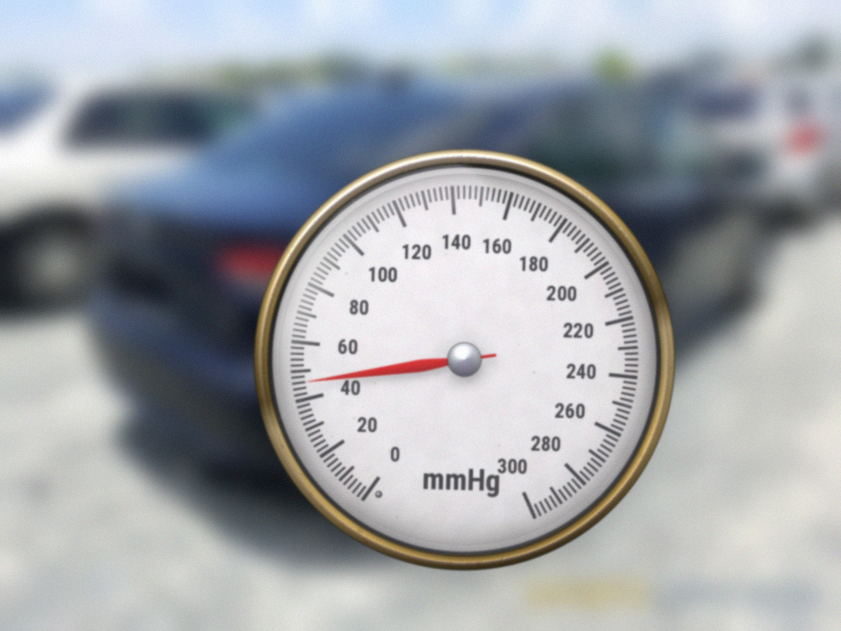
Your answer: 46mmHg
